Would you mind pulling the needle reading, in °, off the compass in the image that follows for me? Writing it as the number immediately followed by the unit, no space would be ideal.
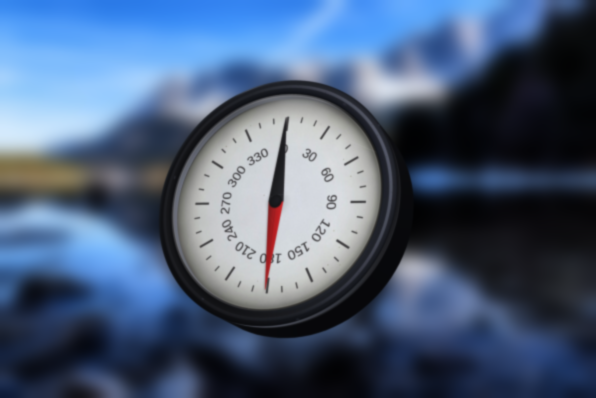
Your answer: 180°
